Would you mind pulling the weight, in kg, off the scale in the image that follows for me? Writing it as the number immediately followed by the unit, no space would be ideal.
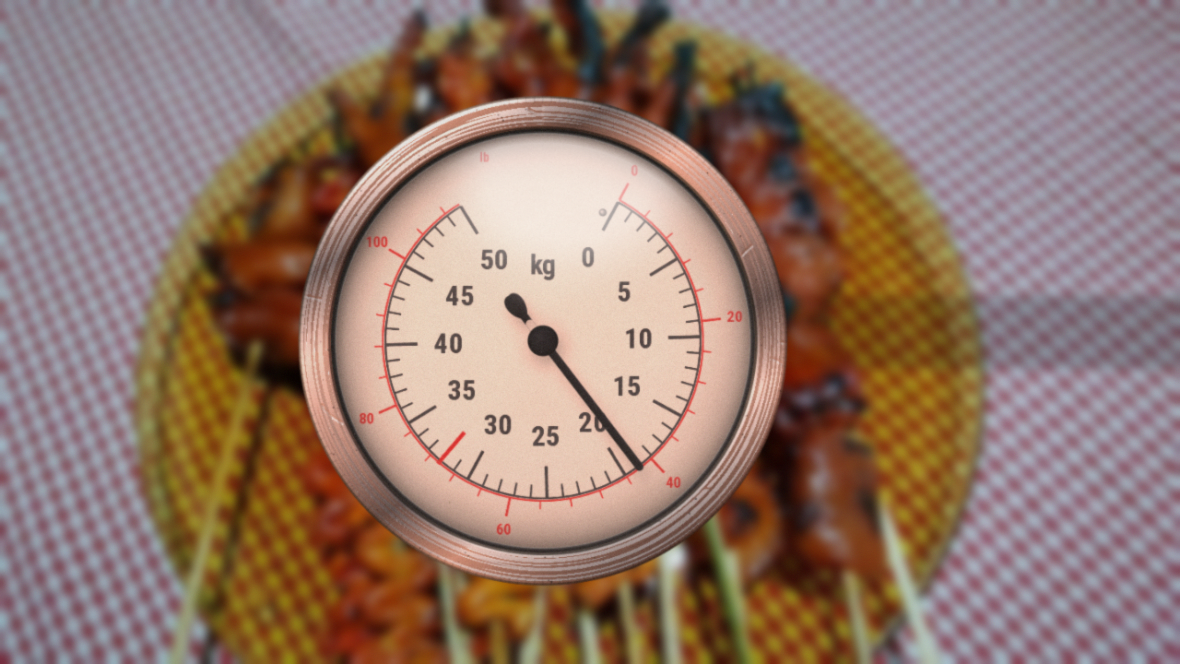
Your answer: 19kg
